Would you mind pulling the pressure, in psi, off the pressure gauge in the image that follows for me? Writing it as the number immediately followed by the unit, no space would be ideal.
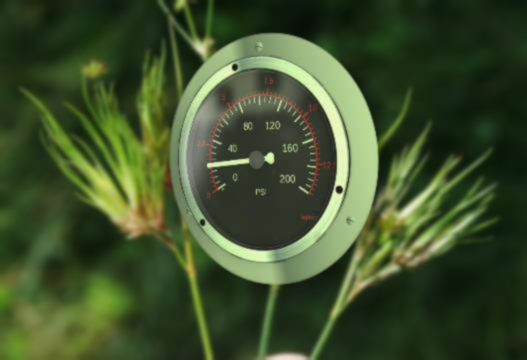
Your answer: 20psi
